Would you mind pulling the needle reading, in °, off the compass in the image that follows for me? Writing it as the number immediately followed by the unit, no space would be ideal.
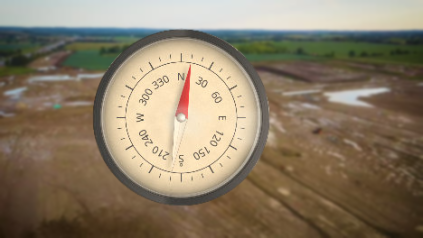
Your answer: 10°
